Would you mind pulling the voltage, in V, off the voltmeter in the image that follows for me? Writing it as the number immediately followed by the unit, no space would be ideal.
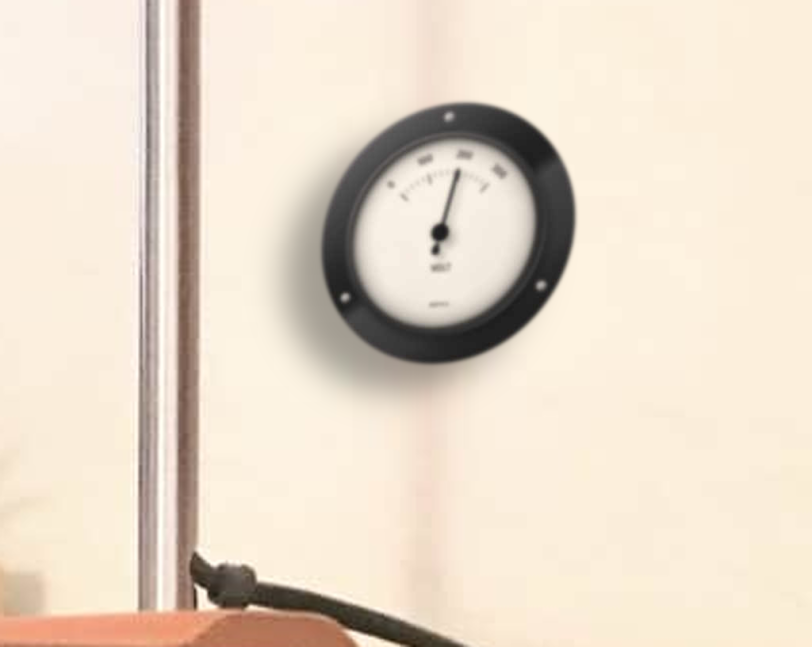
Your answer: 200V
